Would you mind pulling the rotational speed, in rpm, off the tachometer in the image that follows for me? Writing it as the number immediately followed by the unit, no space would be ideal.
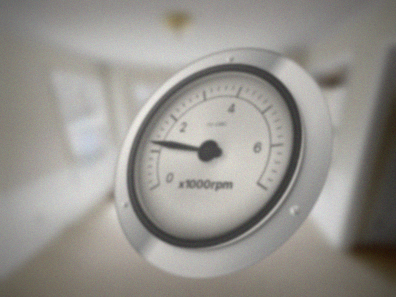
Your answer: 1200rpm
